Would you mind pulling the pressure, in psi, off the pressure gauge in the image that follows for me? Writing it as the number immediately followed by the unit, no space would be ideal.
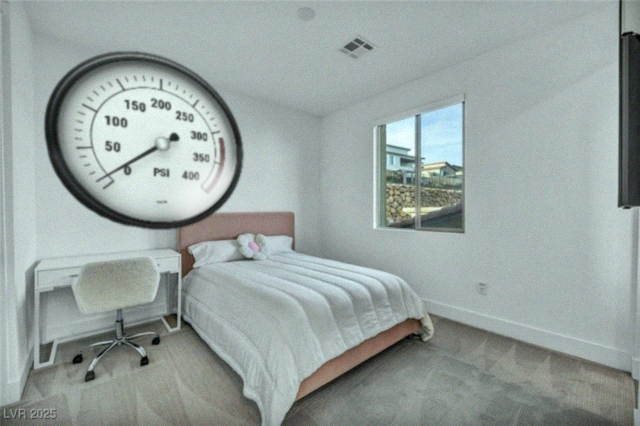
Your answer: 10psi
